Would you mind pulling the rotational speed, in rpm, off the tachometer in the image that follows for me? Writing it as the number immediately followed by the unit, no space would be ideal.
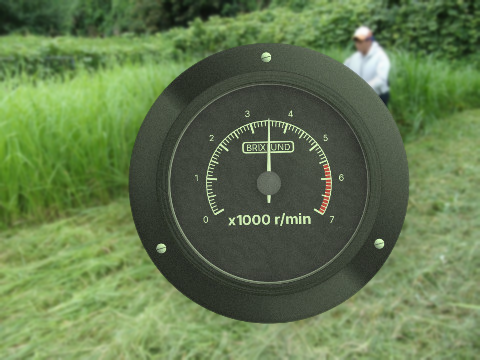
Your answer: 3500rpm
